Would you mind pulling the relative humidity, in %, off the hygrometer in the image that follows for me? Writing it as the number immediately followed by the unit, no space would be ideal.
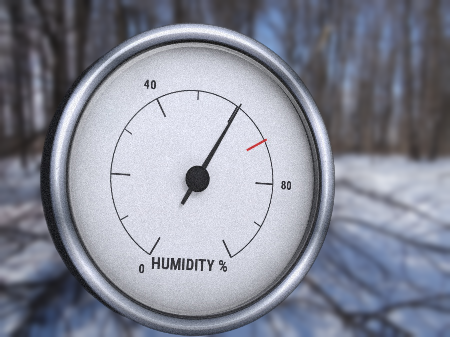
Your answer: 60%
